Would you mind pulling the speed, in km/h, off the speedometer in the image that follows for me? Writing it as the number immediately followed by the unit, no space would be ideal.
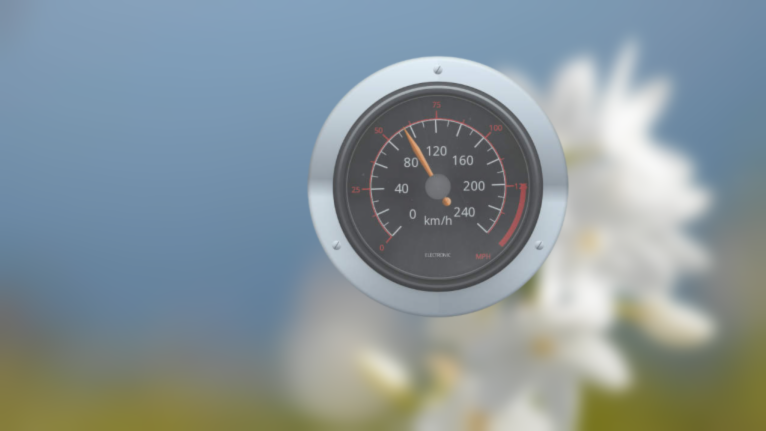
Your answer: 95km/h
